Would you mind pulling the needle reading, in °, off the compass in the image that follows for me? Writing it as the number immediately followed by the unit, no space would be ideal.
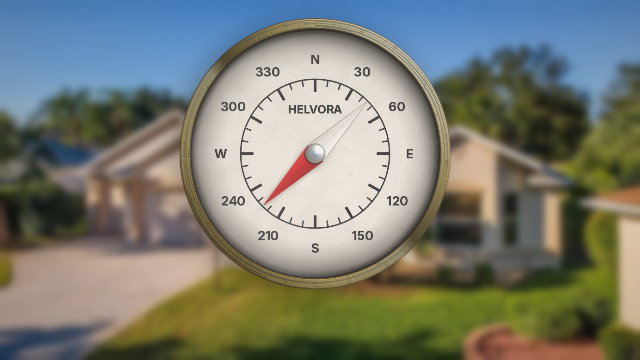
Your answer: 225°
